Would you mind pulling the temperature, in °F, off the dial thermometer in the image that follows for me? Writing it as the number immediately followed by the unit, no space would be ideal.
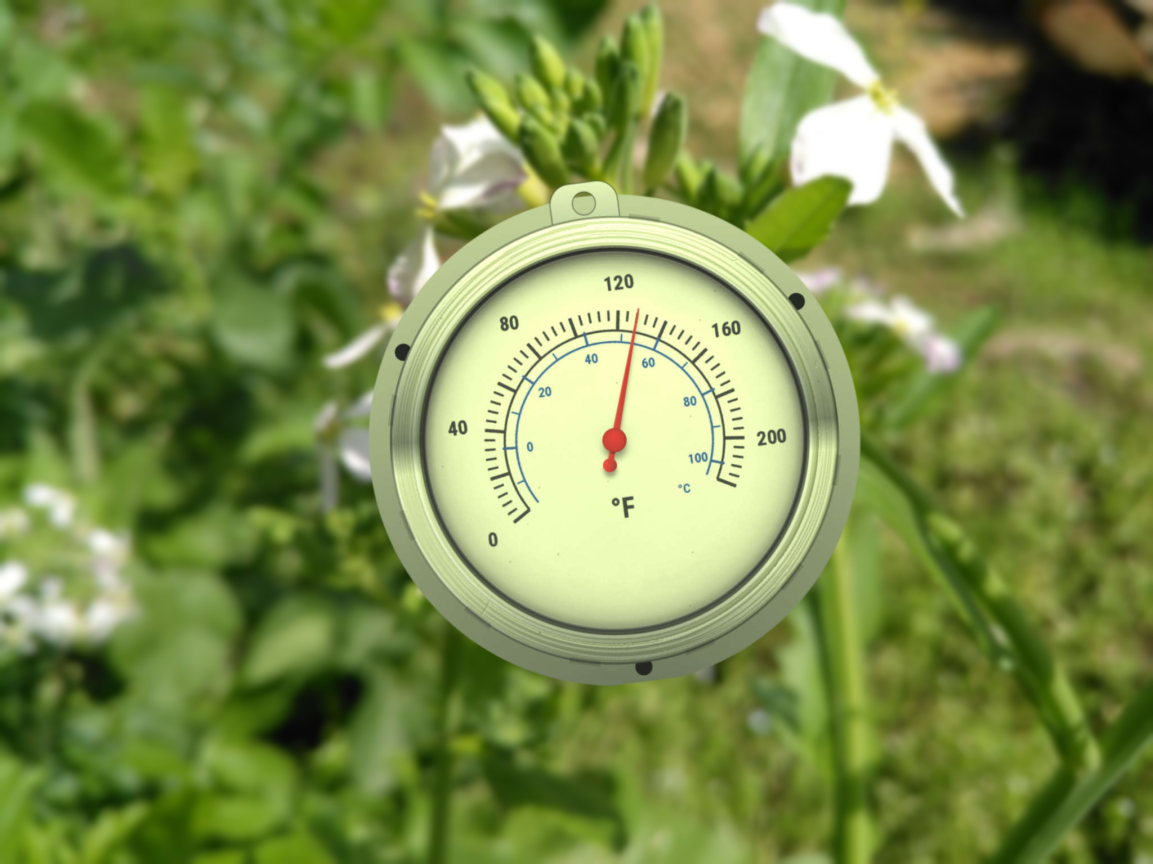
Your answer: 128°F
